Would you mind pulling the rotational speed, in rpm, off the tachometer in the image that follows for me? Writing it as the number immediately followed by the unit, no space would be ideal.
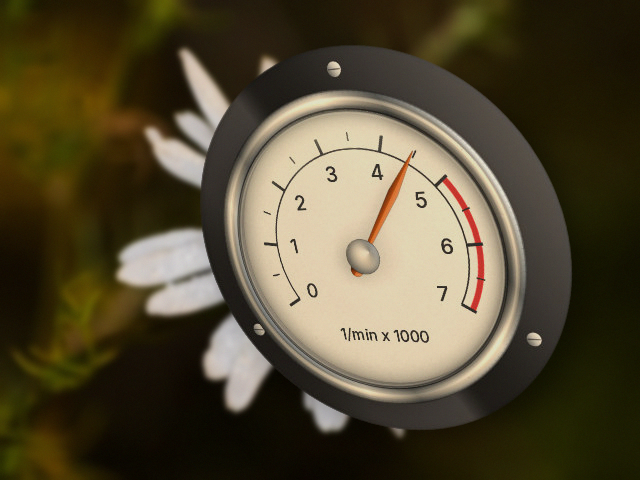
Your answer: 4500rpm
